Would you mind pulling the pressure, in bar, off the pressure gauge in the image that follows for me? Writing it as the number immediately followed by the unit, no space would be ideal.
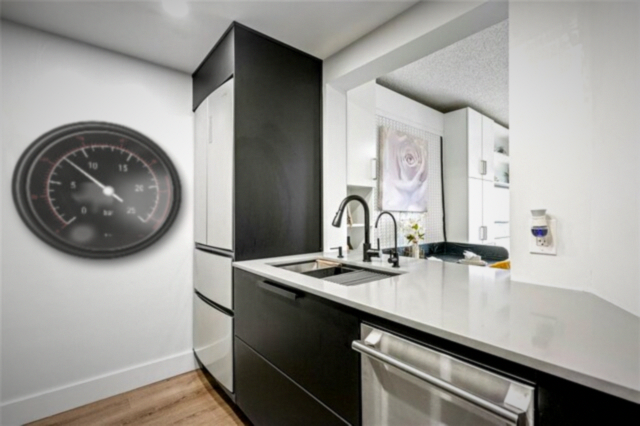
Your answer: 8bar
